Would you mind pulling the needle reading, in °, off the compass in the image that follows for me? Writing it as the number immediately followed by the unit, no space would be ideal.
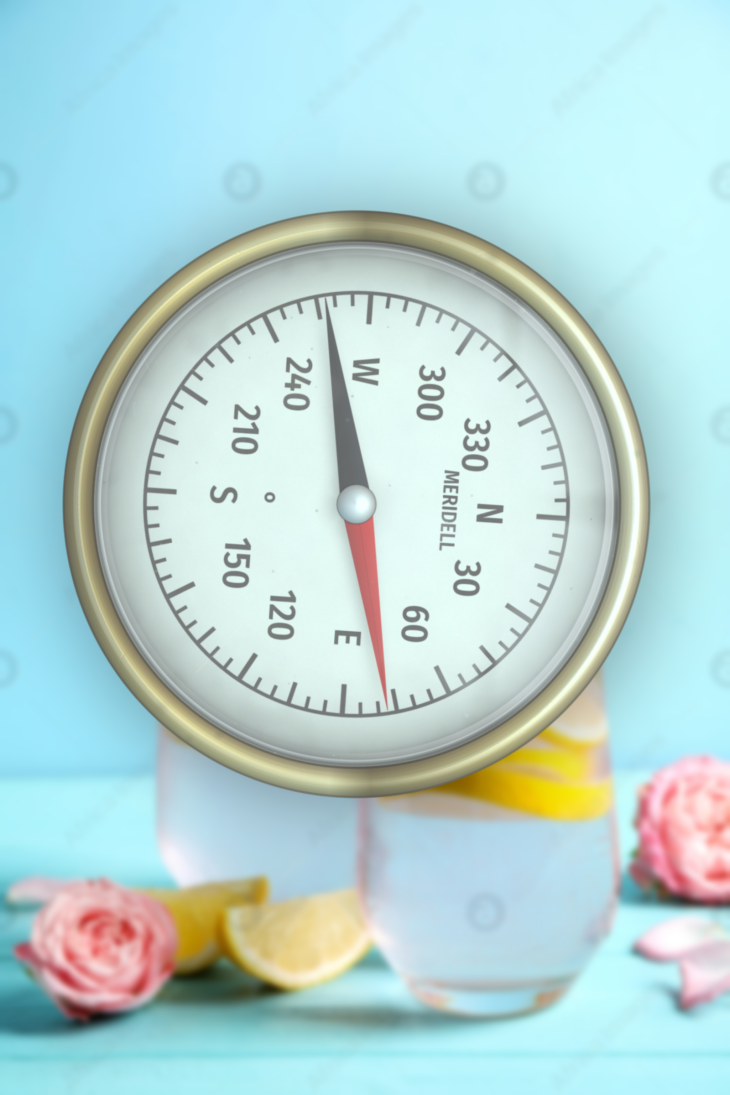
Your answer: 77.5°
